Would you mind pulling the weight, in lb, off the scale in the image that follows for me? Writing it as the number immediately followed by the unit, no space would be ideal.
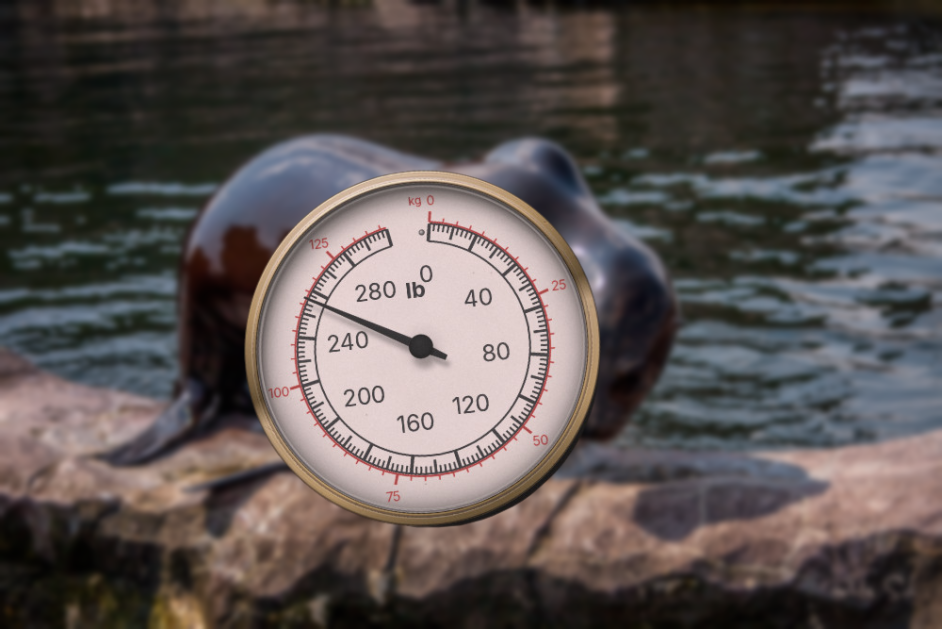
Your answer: 256lb
